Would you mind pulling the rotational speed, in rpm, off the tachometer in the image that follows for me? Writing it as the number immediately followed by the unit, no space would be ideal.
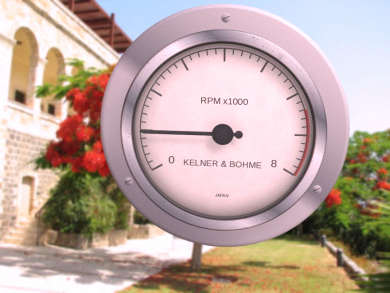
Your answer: 1000rpm
